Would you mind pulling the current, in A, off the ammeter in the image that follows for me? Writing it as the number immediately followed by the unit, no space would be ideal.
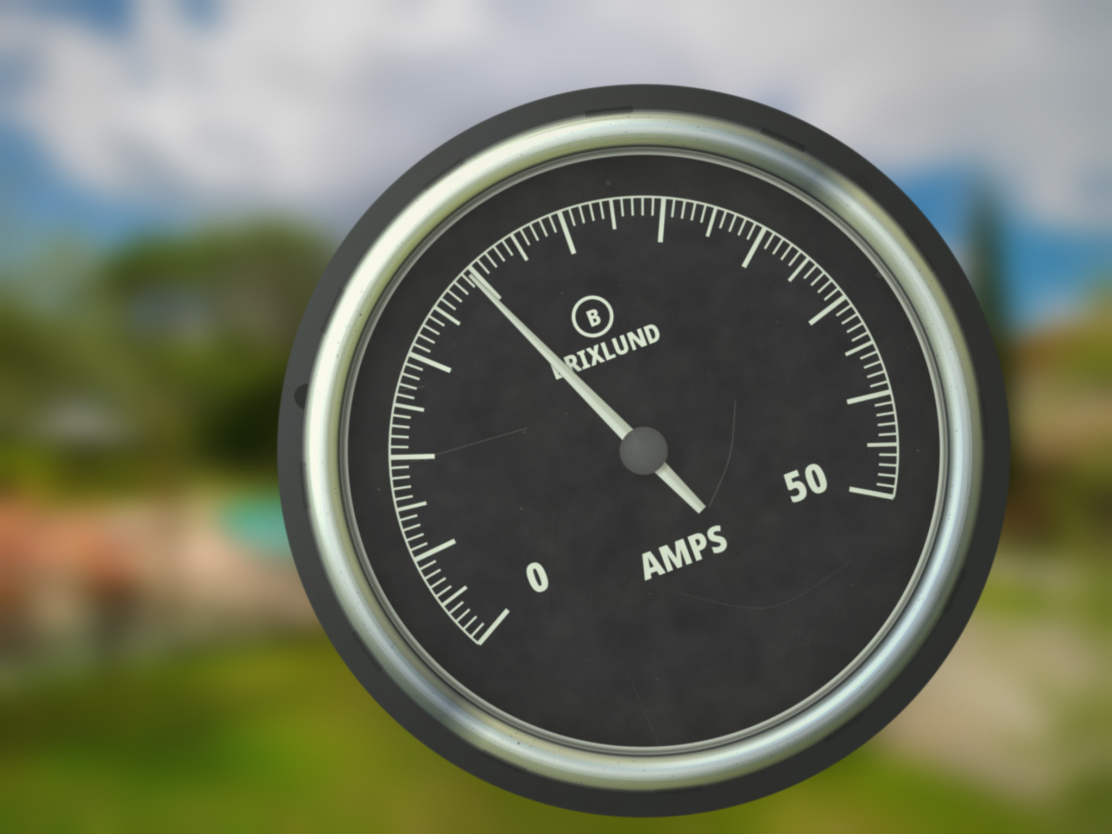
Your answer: 19.75A
